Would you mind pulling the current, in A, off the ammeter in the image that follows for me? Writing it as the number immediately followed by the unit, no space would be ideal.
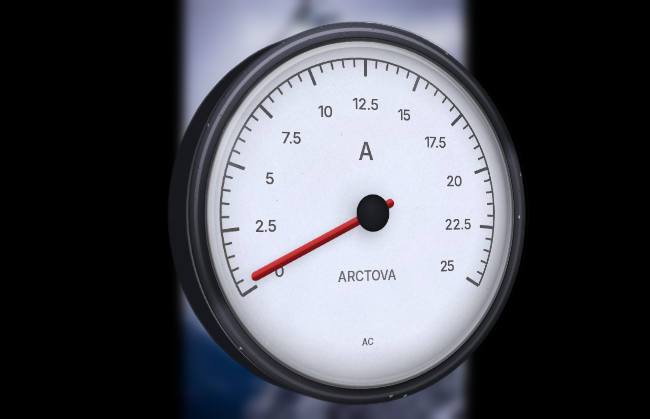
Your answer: 0.5A
